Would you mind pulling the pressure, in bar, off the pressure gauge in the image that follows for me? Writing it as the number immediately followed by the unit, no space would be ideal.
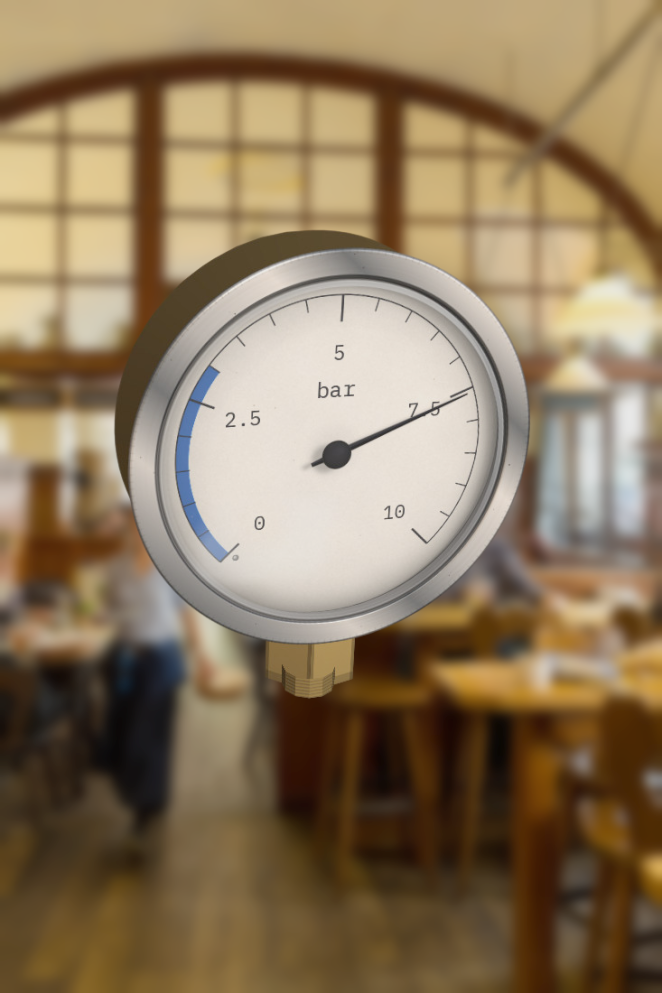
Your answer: 7.5bar
